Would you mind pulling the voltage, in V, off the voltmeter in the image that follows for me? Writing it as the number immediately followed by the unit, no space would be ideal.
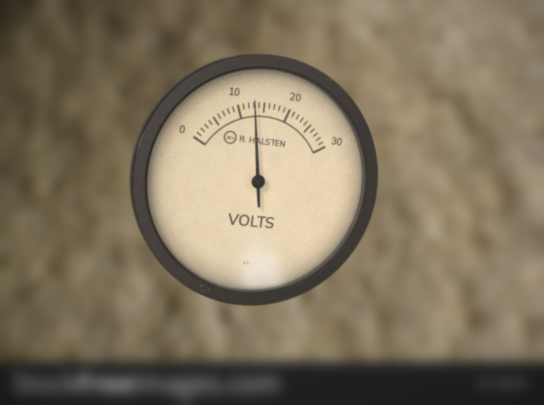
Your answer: 13V
